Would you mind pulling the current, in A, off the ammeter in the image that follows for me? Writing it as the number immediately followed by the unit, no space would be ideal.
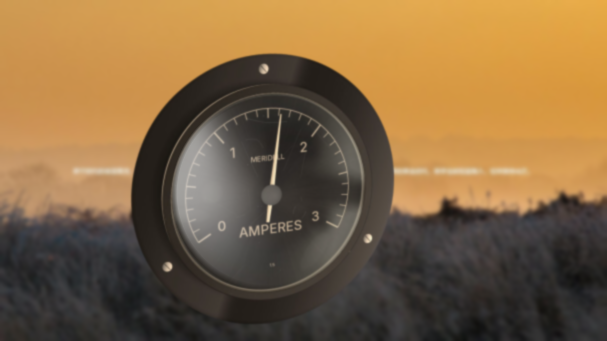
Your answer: 1.6A
